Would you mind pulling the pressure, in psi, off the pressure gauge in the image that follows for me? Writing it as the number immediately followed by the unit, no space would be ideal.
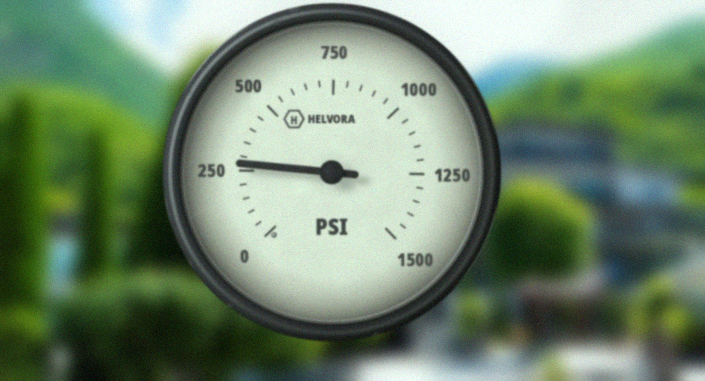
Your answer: 275psi
